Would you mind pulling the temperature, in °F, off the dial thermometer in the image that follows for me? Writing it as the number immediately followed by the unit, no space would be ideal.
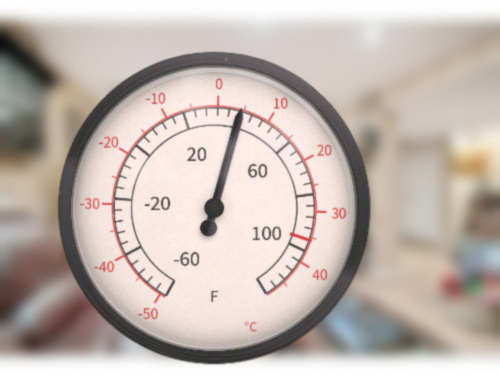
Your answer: 40°F
